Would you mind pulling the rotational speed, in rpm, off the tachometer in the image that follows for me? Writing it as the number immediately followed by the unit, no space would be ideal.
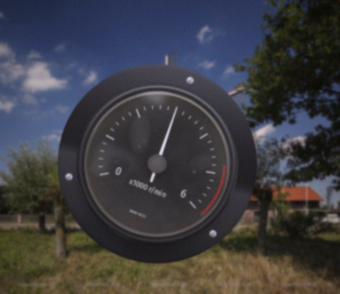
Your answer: 3000rpm
